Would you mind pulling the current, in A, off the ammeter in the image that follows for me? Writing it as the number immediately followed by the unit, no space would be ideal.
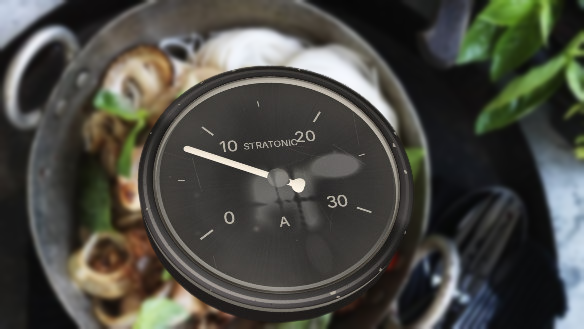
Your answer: 7.5A
